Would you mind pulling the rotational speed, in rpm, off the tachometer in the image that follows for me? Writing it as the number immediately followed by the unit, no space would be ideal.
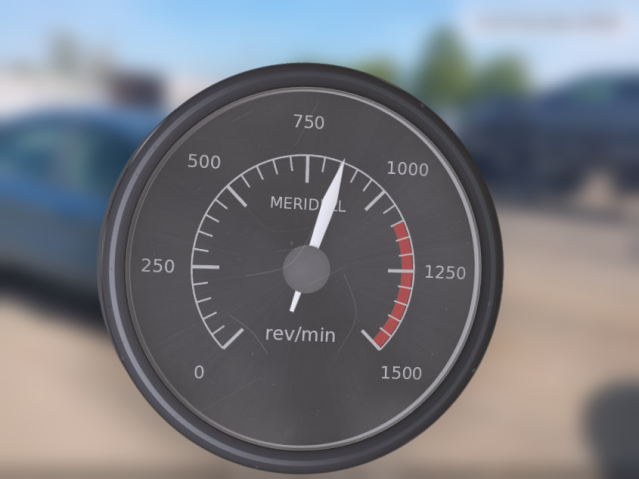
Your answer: 850rpm
